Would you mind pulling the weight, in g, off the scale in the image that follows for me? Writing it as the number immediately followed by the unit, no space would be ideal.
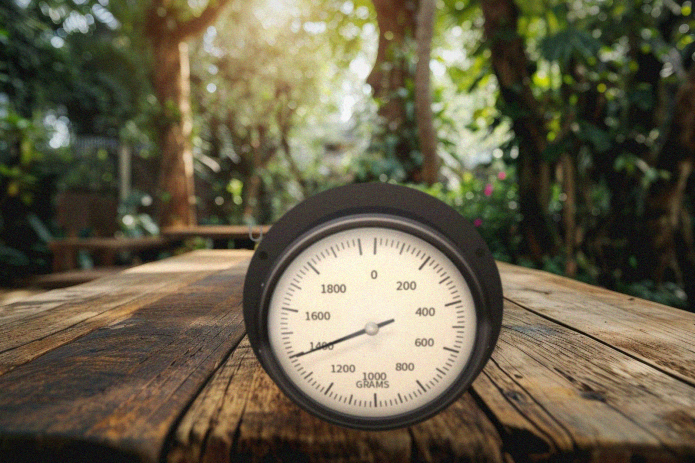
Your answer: 1400g
